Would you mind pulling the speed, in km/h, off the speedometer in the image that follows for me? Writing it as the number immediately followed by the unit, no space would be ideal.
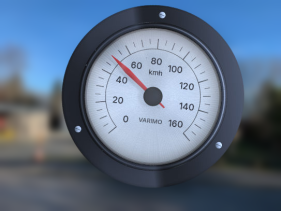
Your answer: 50km/h
